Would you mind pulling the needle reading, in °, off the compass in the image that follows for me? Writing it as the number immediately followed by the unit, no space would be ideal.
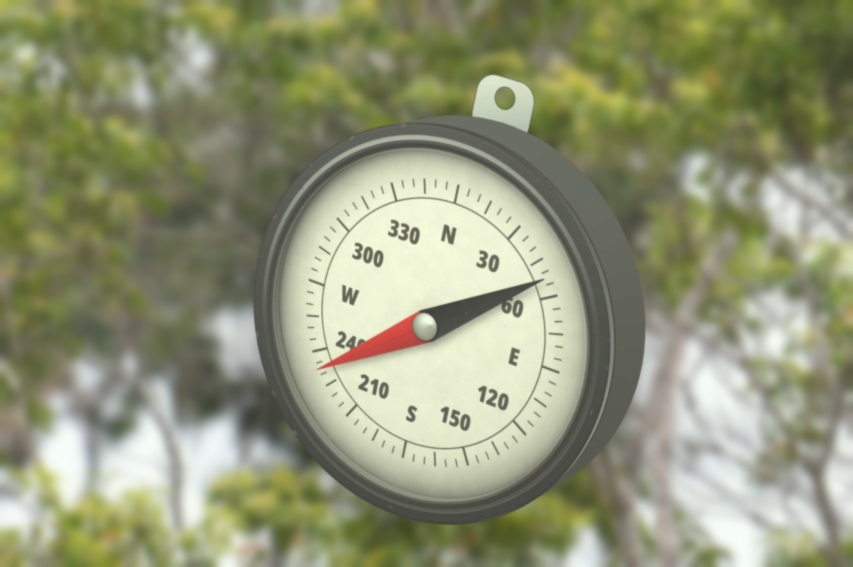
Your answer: 232.5°
